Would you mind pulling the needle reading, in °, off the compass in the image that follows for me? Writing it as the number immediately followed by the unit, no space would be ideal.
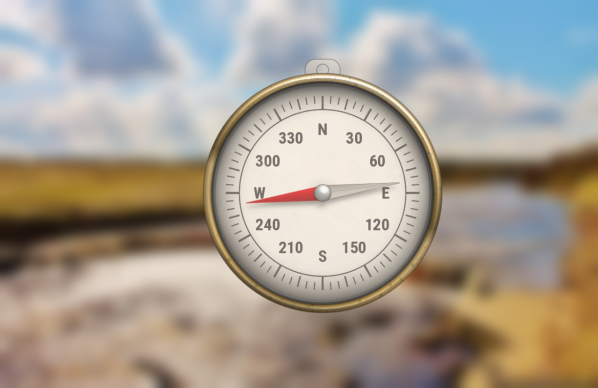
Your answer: 262.5°
